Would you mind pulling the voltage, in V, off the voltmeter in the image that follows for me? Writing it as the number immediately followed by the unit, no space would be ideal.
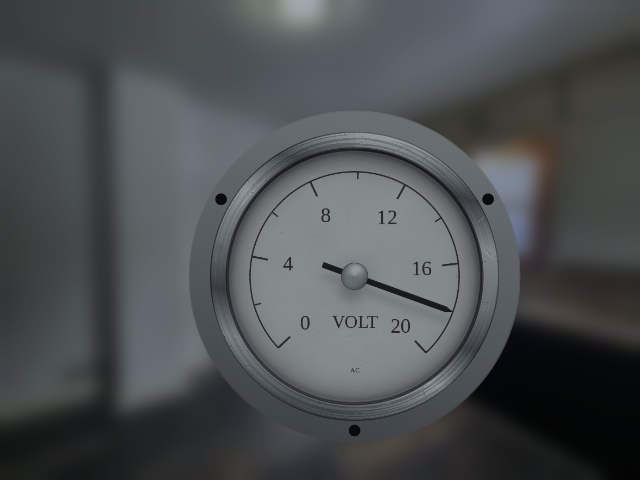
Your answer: 18V
